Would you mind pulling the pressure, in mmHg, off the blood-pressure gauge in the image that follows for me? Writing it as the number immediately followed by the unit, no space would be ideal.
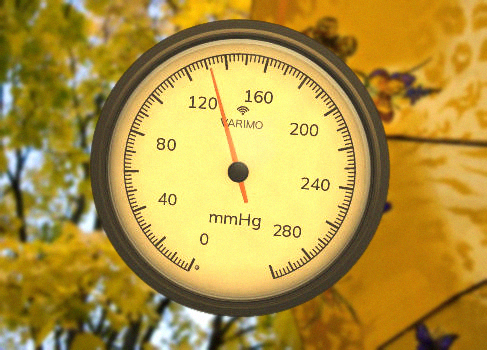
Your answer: 132mmHg
